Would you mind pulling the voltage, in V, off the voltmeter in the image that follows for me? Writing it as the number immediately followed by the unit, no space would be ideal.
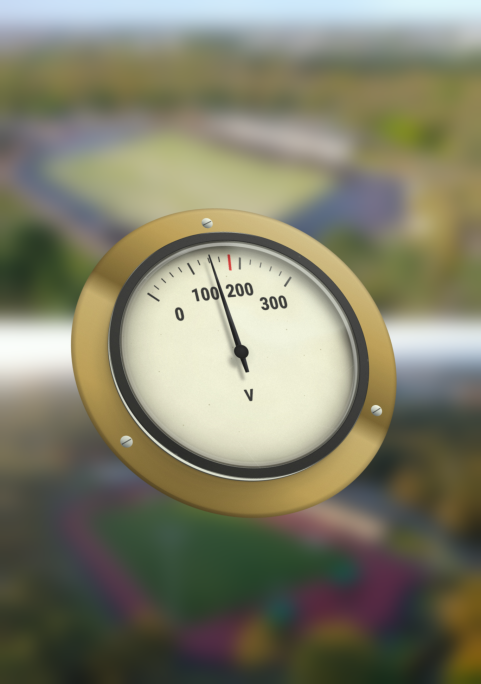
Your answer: 140V
